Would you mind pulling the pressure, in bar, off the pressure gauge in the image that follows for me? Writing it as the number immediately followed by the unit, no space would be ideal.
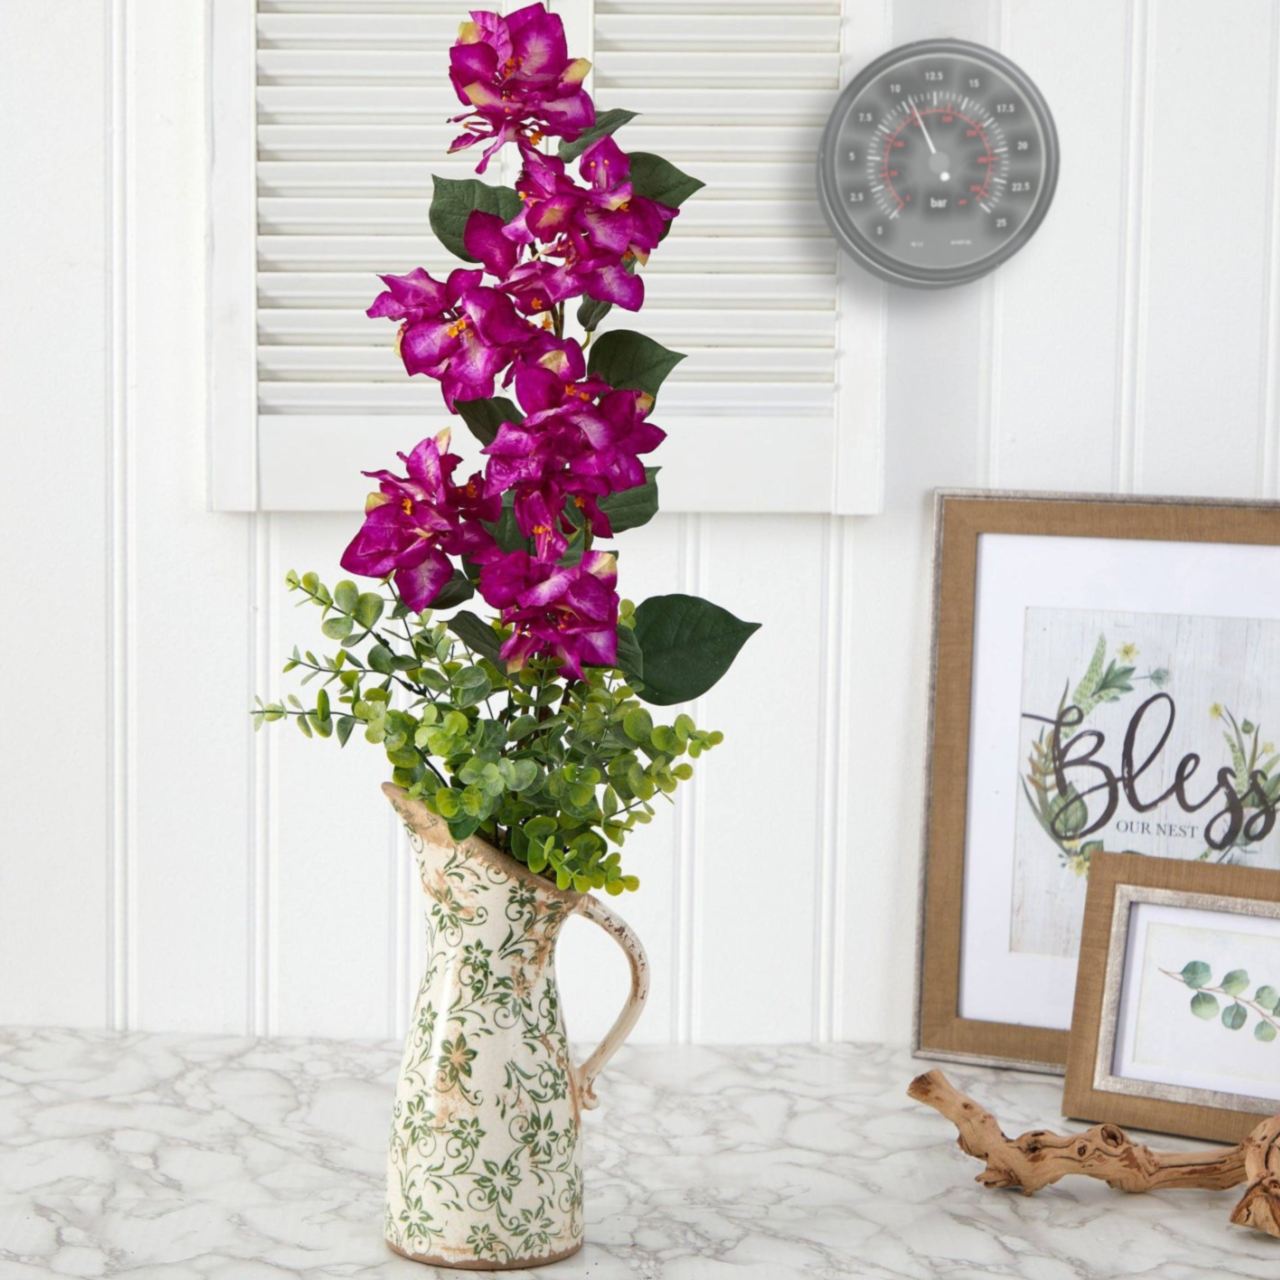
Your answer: 10.5bar
